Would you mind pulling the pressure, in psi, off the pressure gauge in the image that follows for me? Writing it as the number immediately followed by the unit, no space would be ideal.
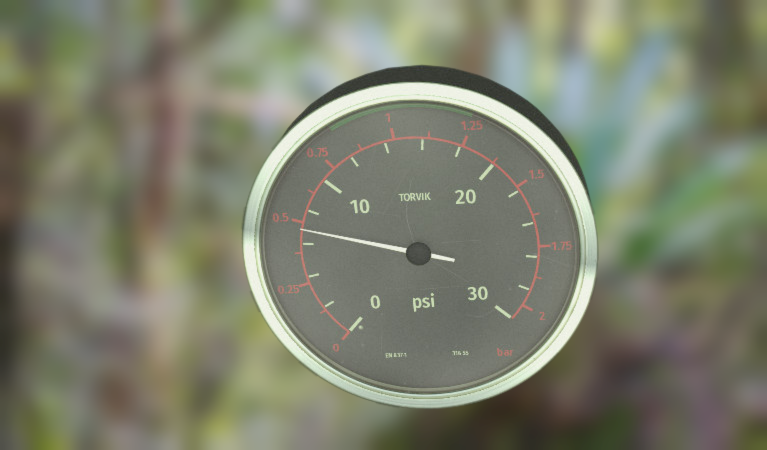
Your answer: 7psi
